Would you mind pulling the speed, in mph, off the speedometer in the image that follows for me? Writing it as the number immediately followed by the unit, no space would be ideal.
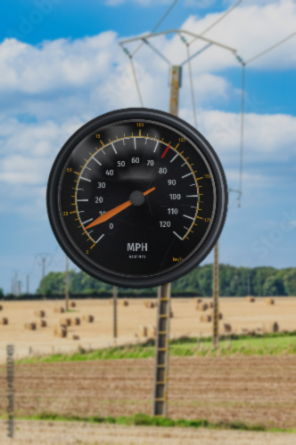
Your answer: 7.5mph
